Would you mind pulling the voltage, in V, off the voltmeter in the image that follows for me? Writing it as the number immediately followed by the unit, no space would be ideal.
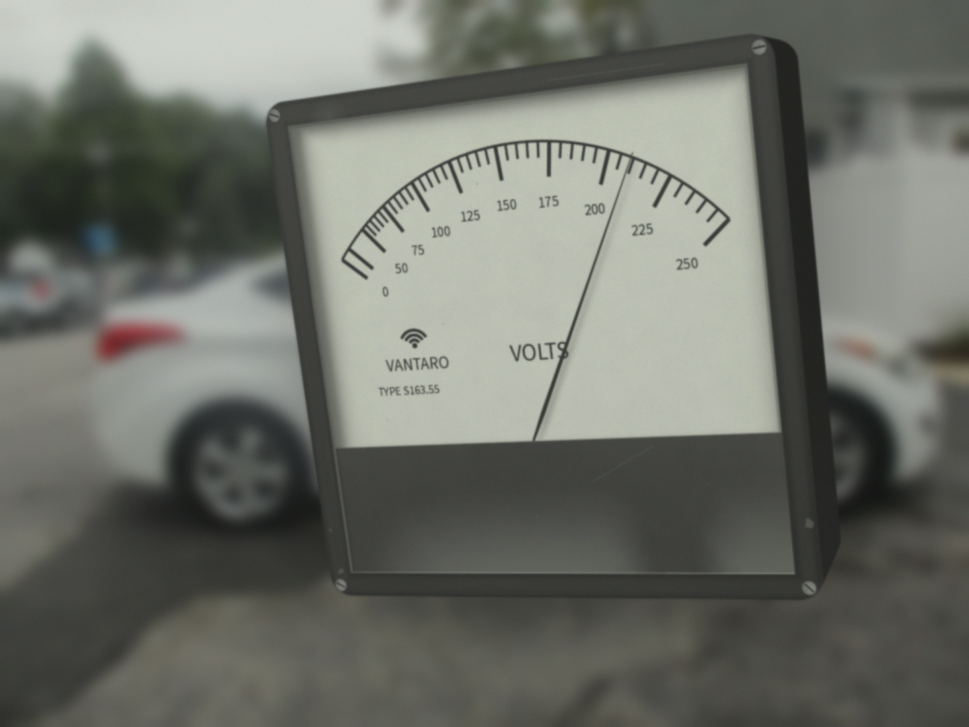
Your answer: 210V
